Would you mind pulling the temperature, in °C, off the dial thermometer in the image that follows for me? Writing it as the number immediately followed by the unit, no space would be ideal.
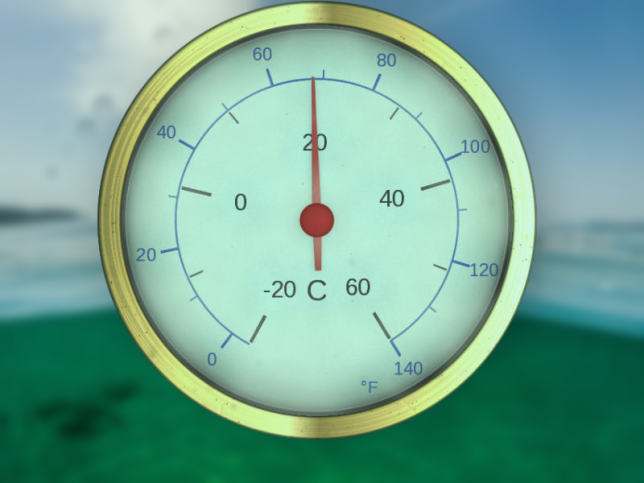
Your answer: 20°C
